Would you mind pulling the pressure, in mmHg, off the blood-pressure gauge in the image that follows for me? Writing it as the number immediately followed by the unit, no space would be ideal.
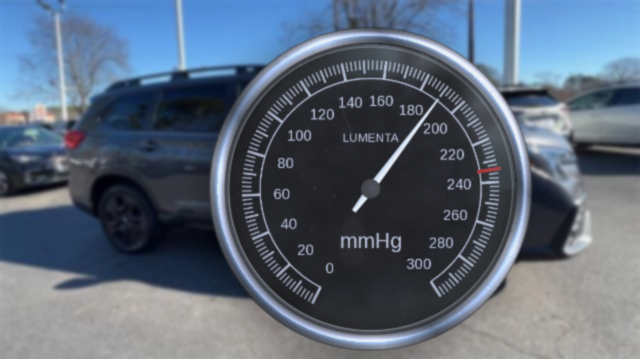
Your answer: 190mmHg
